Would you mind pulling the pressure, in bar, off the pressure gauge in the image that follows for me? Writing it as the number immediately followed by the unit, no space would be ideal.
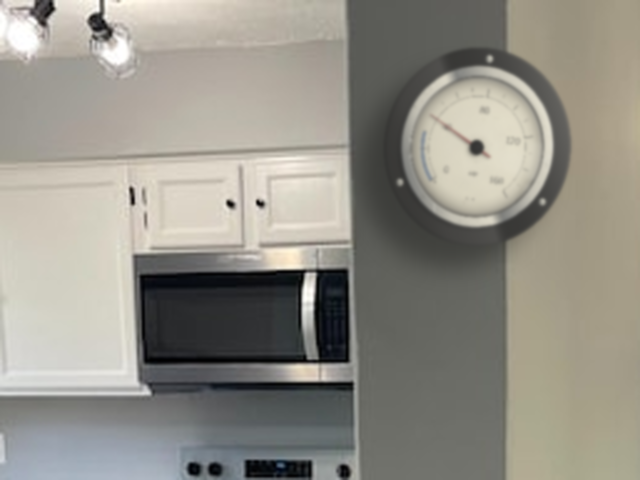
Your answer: 40bar
